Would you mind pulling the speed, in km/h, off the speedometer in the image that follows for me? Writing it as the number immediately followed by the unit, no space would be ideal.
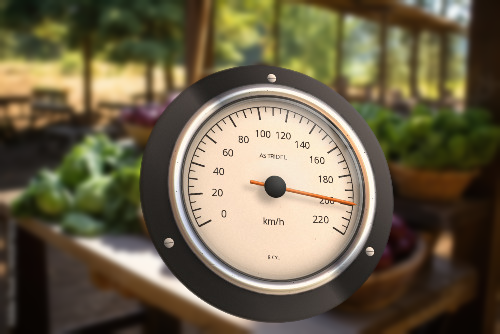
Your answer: 200km/h
